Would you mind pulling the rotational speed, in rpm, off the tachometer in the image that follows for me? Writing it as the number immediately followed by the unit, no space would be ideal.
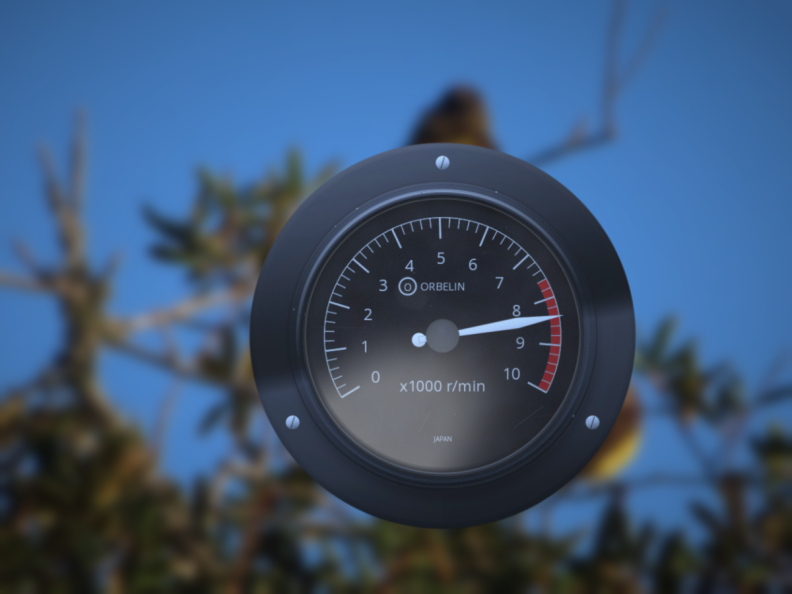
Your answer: 8400rpm
